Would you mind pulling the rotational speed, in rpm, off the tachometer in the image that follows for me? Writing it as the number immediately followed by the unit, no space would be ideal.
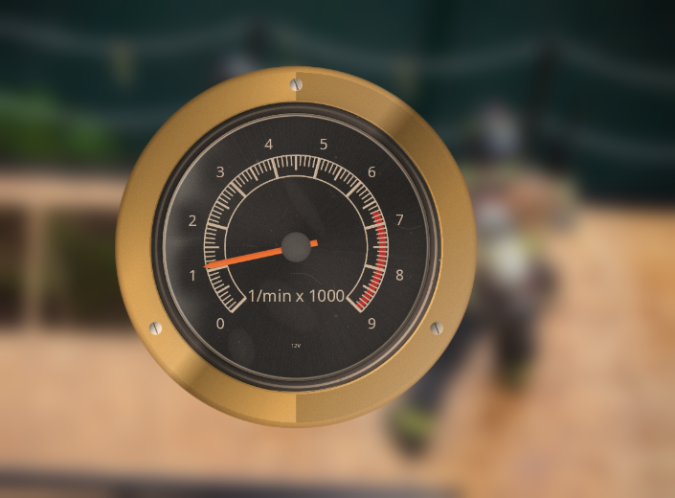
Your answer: 1100rpm
